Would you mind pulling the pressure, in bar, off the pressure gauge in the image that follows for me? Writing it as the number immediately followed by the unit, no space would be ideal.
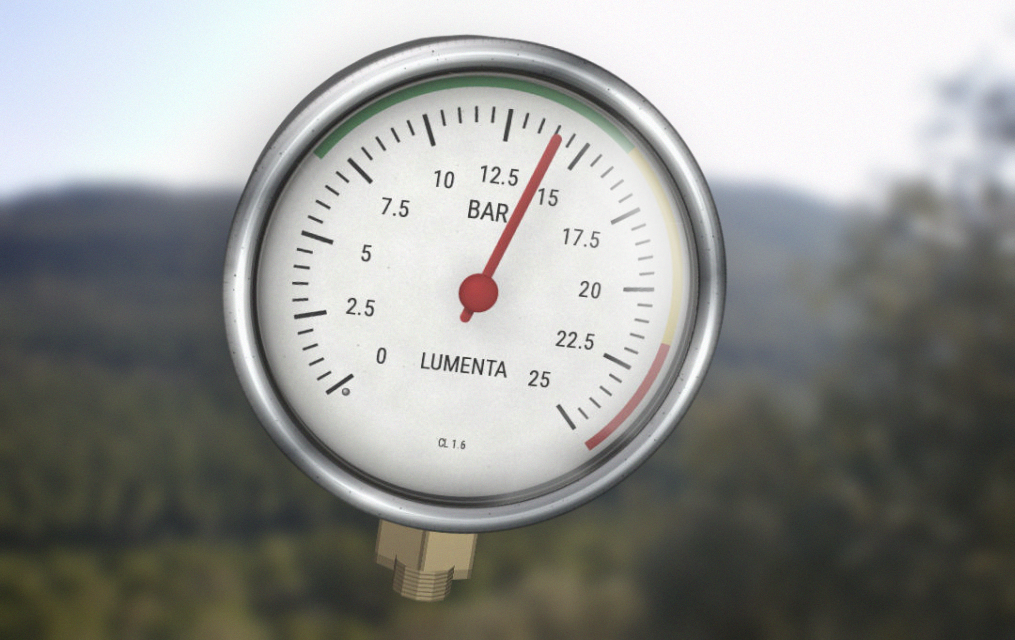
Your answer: 14bar
